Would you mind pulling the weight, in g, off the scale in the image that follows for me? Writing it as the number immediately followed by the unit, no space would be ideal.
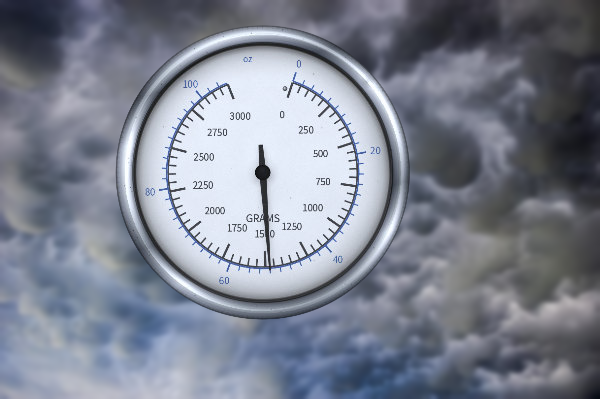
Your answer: 1475g
